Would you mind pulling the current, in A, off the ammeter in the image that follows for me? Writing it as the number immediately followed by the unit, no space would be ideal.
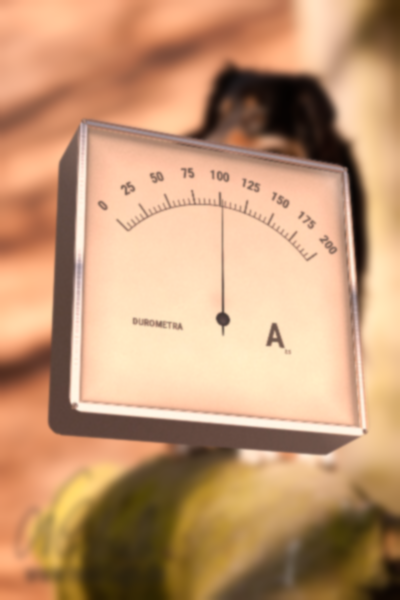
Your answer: 100A
